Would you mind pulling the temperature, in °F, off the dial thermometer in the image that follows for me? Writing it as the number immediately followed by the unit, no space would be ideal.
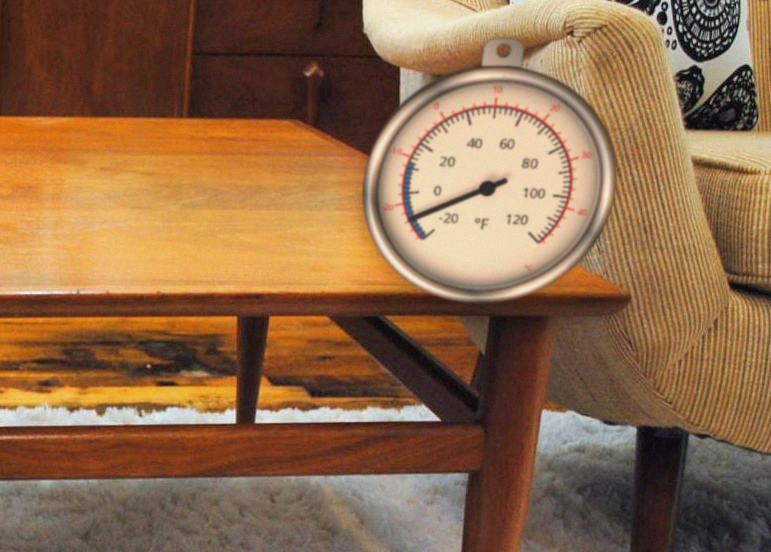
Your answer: -10°F
